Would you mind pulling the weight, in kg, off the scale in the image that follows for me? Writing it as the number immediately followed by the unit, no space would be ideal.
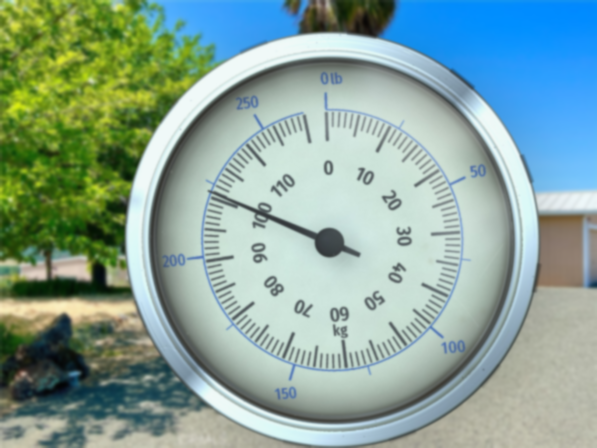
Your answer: 101kg
